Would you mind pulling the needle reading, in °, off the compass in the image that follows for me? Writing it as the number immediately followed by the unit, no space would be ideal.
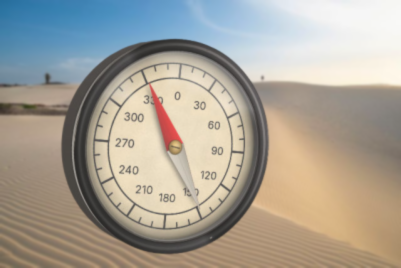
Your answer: 330°
